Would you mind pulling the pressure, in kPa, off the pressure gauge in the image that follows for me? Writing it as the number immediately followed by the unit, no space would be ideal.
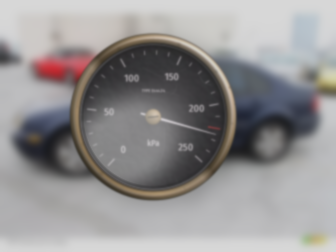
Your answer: 225kPa
